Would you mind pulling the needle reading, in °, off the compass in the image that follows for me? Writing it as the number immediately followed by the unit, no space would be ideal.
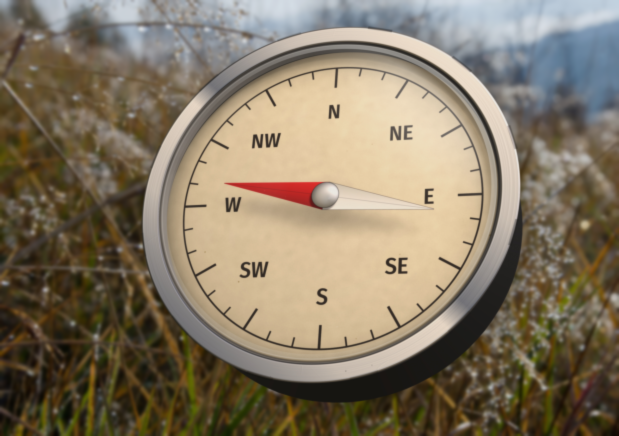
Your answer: 280°
